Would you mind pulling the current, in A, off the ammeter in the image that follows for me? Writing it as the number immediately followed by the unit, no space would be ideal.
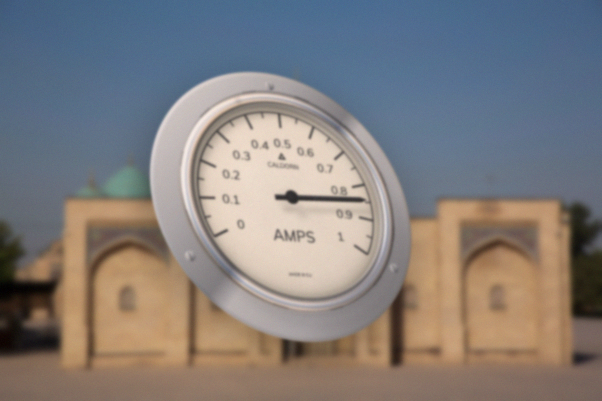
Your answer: 0.85A
